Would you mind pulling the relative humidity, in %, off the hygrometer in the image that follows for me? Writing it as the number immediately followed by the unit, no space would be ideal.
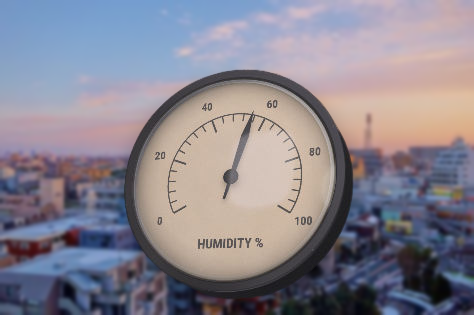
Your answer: 56%
